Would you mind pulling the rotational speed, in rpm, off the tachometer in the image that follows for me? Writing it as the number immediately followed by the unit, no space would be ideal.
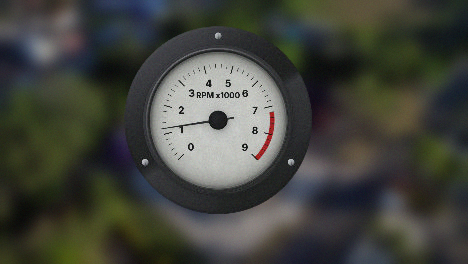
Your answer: 1200rpm
